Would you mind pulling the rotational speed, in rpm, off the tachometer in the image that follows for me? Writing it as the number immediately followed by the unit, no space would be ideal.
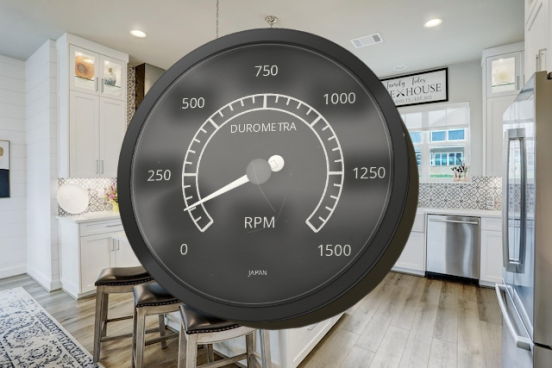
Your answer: 100rpm
